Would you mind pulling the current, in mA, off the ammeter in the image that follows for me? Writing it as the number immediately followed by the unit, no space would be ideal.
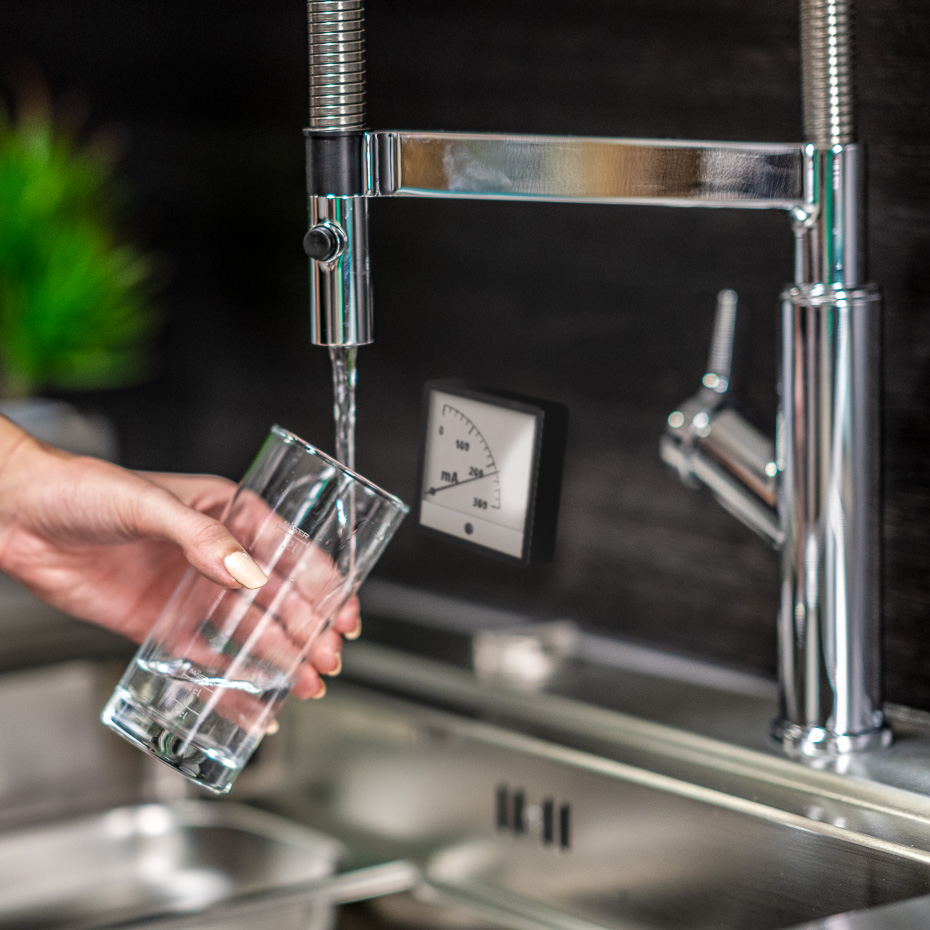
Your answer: 220mA
